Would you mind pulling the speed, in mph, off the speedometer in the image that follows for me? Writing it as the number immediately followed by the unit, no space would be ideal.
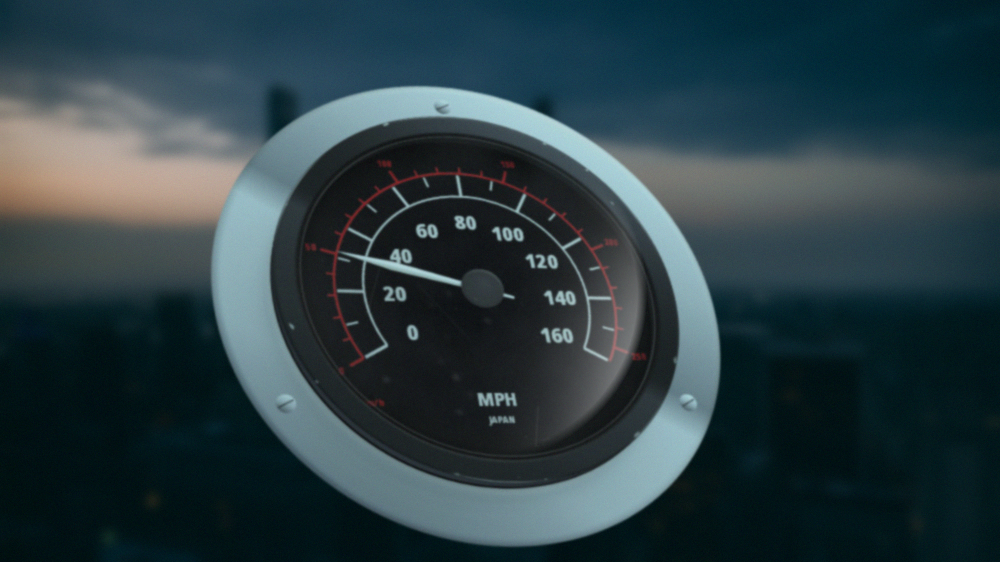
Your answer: 30mph
